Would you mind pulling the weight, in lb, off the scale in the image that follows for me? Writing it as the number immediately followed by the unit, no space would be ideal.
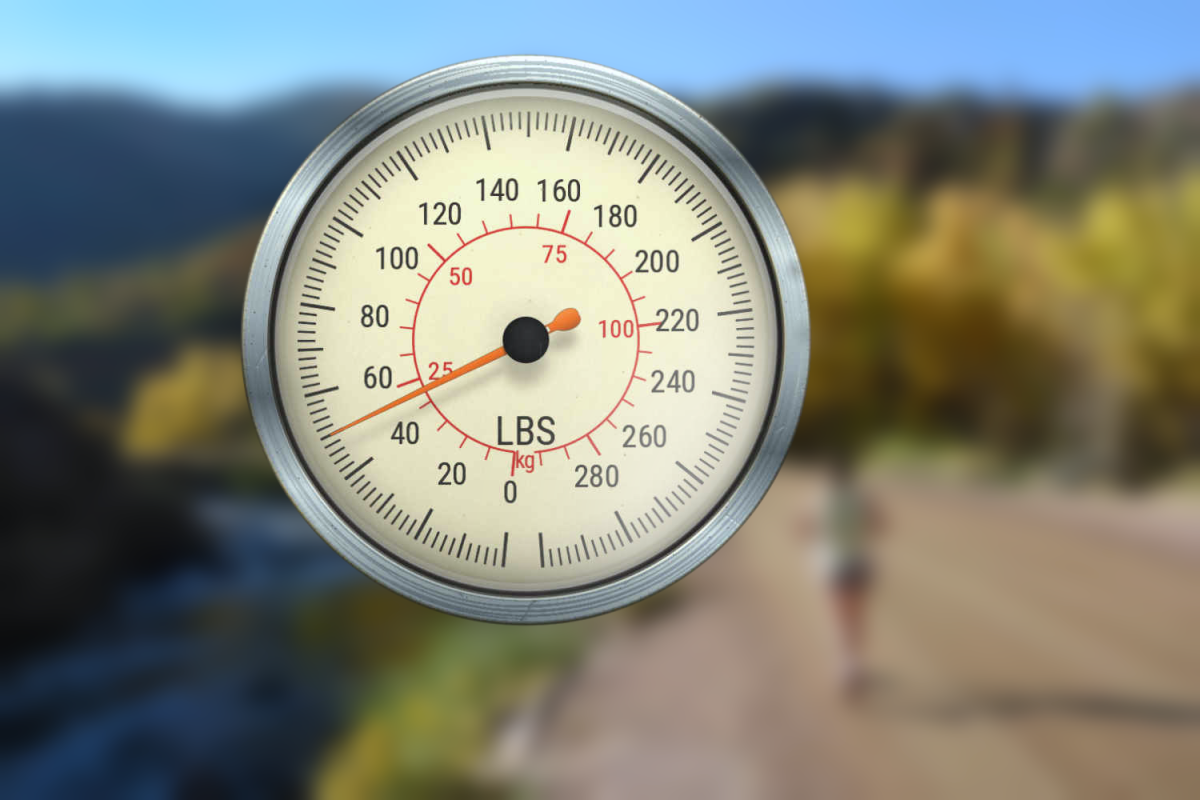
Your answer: 50lb
